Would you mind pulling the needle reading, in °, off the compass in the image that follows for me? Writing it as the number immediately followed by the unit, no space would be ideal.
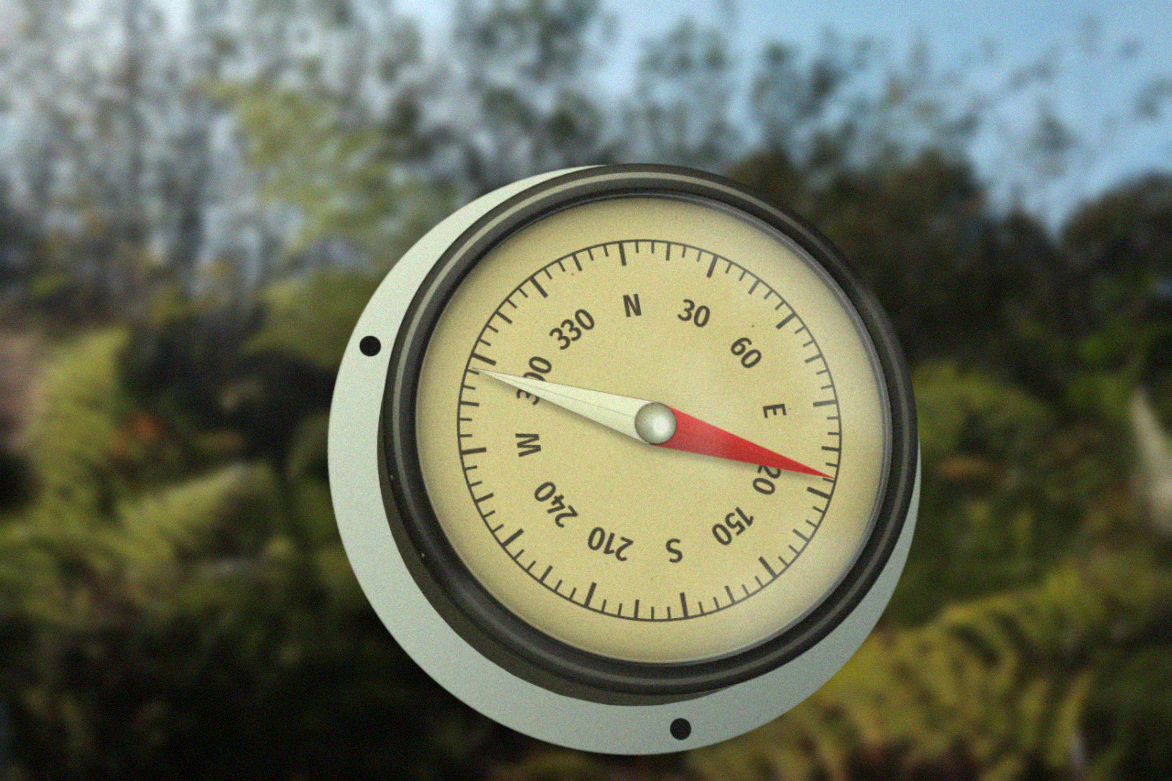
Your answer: 115°
